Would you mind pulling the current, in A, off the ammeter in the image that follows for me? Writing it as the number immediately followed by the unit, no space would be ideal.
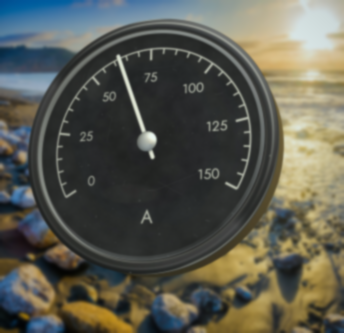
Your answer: 62.5A
